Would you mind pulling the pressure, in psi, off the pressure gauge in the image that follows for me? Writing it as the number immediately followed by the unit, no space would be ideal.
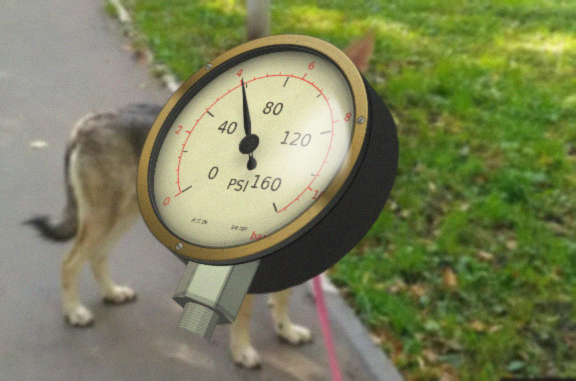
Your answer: 60psi
